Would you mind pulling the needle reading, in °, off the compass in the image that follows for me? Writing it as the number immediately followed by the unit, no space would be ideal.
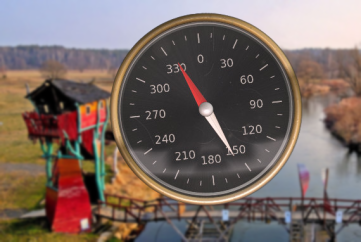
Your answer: 335°
